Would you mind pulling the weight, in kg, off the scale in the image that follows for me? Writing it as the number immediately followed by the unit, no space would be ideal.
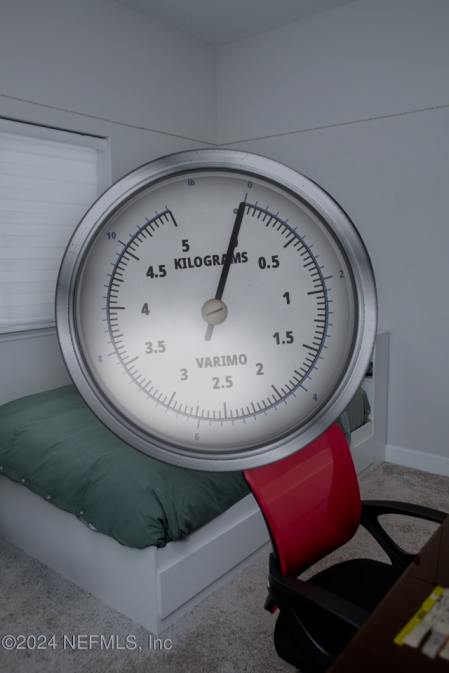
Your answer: 0kg
